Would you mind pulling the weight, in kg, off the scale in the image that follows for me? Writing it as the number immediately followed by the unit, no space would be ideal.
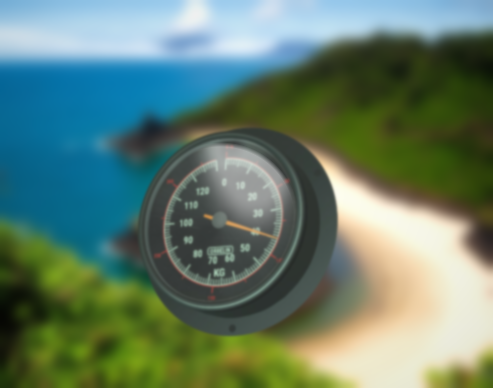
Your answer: 40kg
